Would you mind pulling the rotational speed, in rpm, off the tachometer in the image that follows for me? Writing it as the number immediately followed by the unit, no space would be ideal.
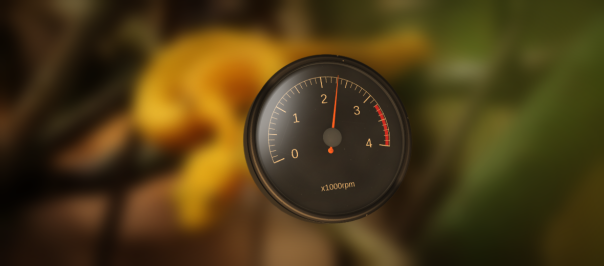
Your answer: 2300rpm
